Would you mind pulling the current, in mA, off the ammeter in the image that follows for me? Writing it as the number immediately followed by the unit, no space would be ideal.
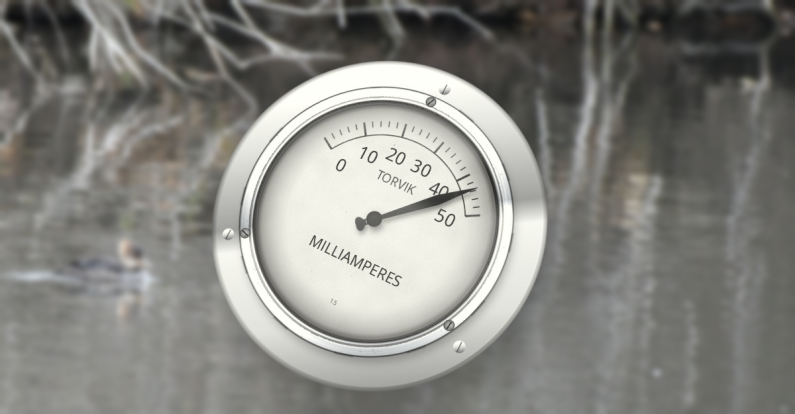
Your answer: 44mA
